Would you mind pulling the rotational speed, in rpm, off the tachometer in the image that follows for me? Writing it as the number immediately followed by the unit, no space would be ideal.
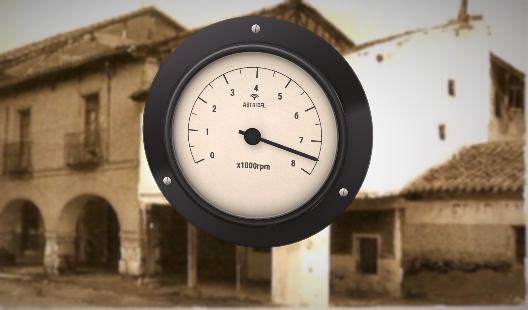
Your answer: 7500rpm
